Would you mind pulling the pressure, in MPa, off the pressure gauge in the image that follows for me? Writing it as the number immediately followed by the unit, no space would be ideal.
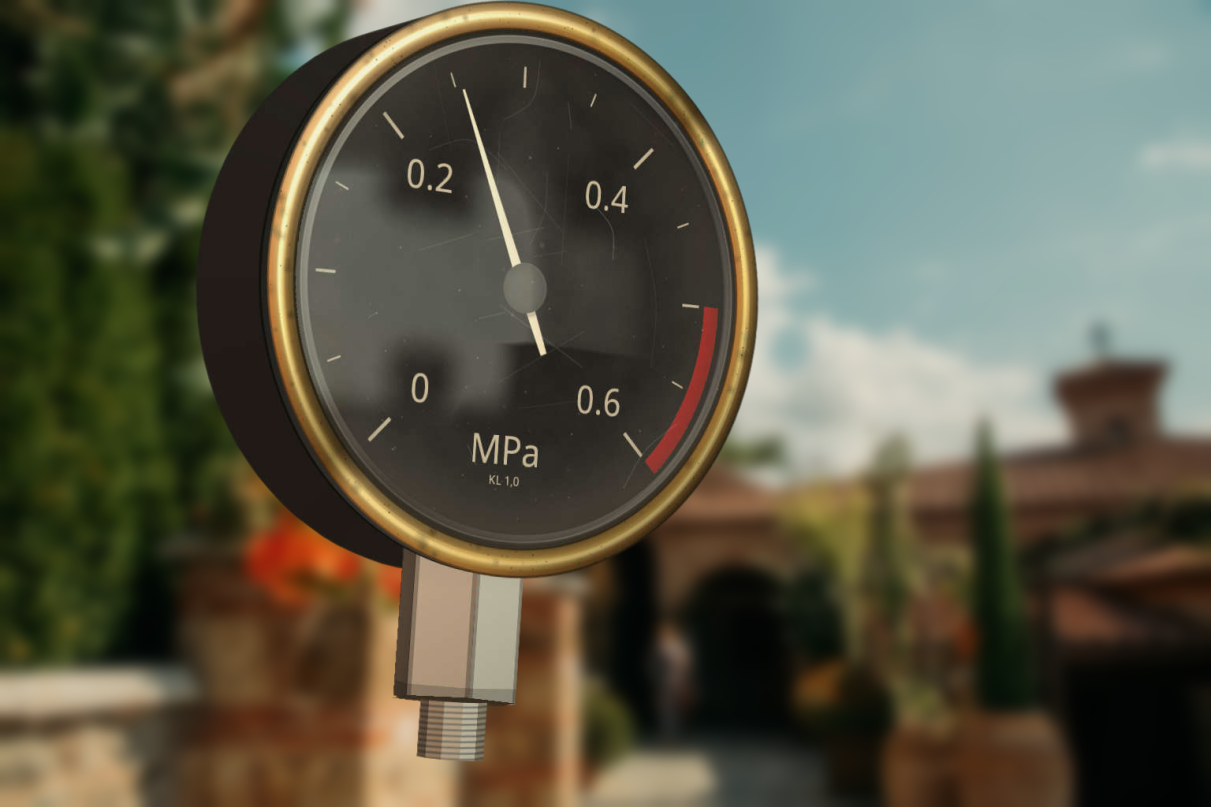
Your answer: 0.25MPa
